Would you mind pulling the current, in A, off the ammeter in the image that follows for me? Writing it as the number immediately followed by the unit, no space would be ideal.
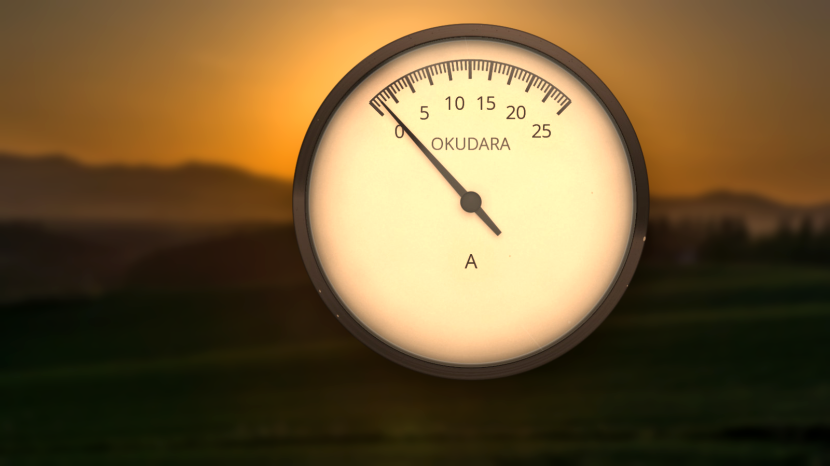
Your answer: 1A
